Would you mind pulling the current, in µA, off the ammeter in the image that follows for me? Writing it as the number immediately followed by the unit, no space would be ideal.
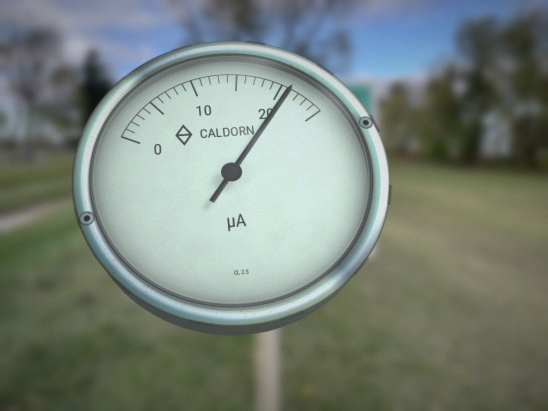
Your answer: 21µA
